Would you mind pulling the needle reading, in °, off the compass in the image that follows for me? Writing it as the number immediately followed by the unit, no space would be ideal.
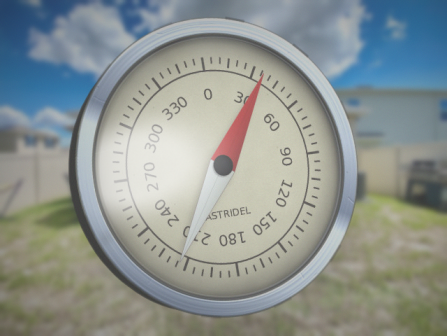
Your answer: 35°
